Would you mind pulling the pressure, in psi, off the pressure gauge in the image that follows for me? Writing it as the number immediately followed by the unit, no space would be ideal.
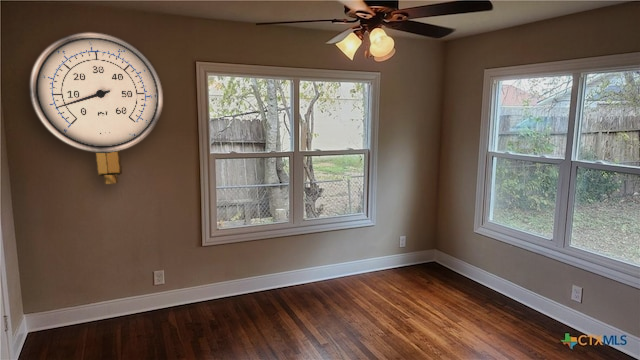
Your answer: 6psi
